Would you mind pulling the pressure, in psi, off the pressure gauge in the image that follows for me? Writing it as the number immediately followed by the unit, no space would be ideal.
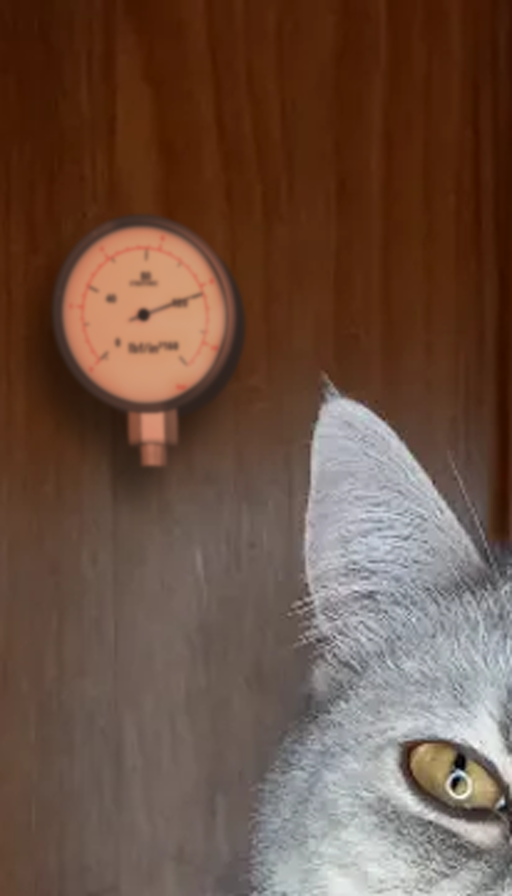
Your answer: 120psi
